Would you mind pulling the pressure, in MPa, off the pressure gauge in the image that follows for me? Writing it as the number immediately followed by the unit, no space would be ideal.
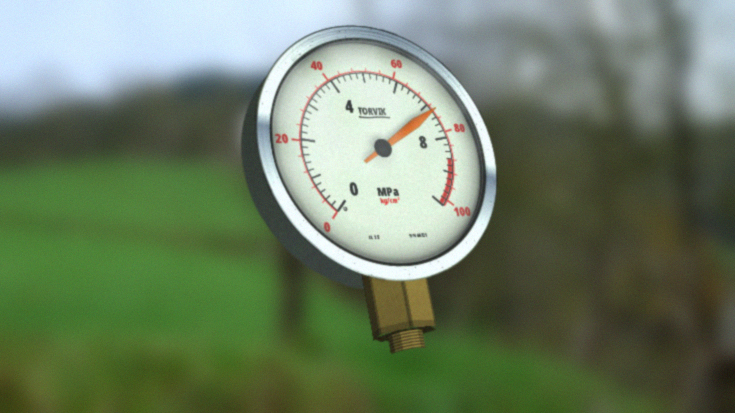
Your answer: 7.2MPa
